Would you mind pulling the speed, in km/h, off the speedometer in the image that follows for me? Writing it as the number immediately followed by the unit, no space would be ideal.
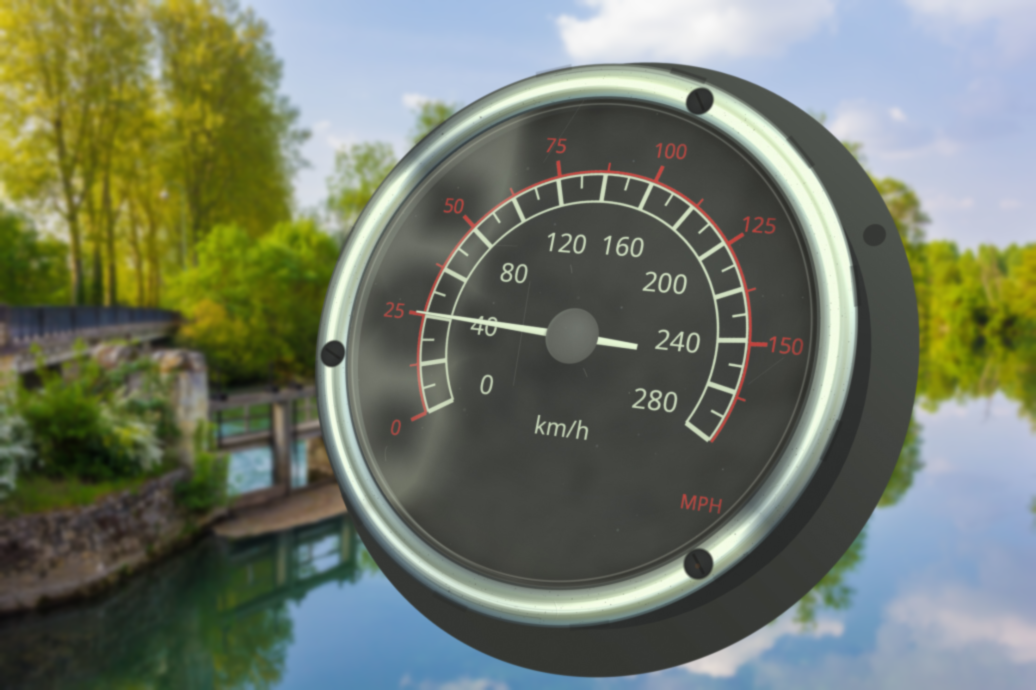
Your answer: 40km/h
